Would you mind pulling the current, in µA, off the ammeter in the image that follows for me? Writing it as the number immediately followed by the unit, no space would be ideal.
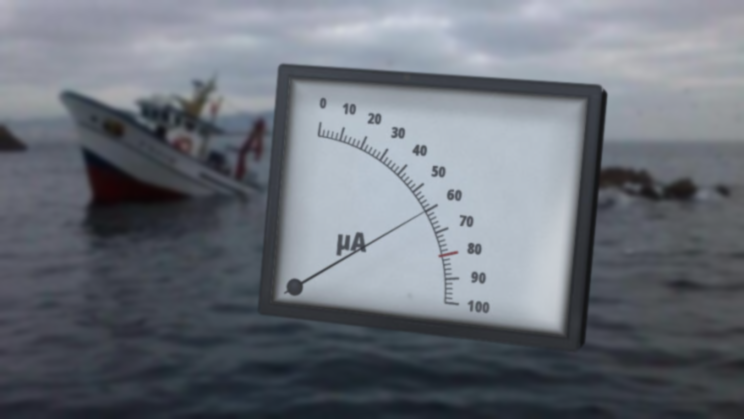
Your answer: 60µA
